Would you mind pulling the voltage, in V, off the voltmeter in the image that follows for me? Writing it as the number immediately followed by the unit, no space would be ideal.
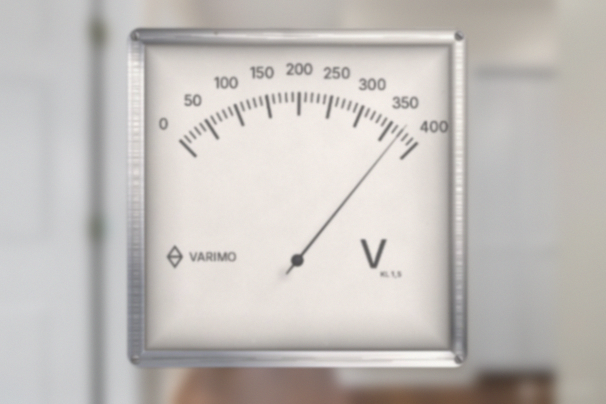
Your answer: 370V
